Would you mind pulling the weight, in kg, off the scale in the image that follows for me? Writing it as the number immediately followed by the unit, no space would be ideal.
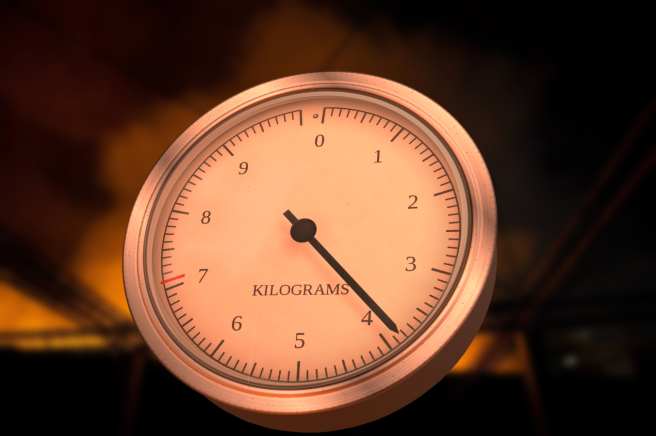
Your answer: 3.85kg
